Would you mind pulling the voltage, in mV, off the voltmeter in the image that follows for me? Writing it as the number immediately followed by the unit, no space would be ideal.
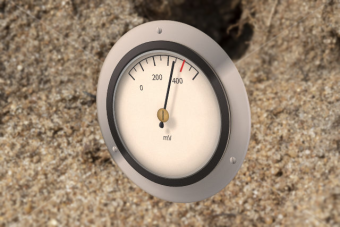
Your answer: 350mV
